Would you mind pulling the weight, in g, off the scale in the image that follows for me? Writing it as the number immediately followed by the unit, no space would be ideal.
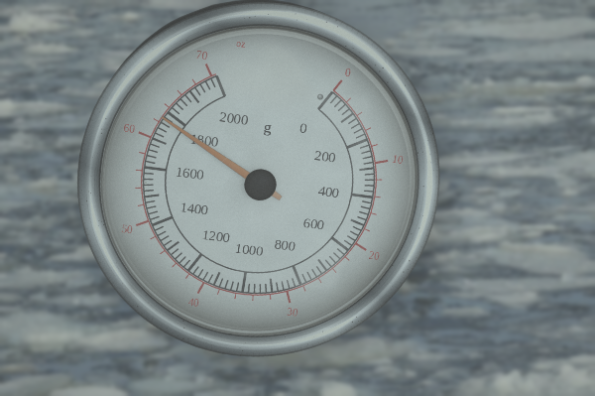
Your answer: 1780g
